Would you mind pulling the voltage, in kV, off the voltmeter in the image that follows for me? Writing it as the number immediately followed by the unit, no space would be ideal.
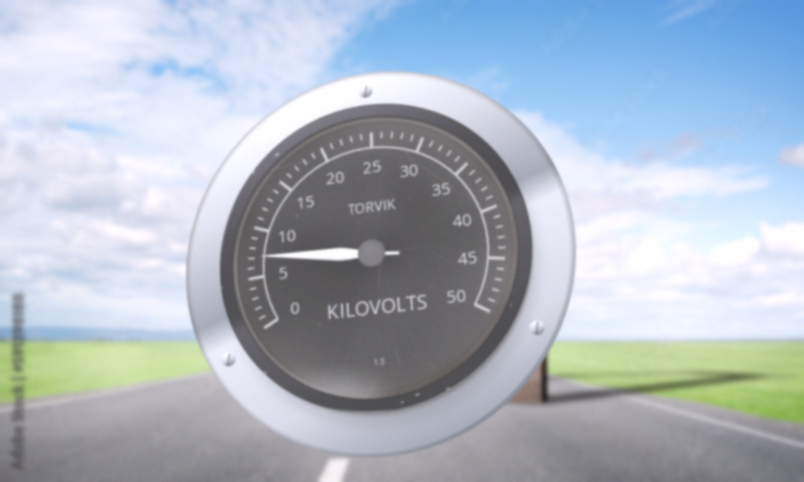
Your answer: 7kV
